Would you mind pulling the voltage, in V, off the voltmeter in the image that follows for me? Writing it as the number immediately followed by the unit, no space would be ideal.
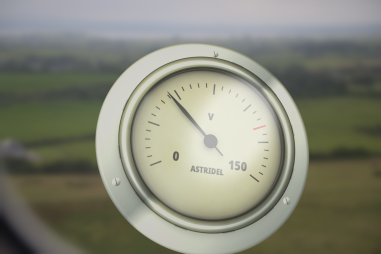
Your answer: 45V
